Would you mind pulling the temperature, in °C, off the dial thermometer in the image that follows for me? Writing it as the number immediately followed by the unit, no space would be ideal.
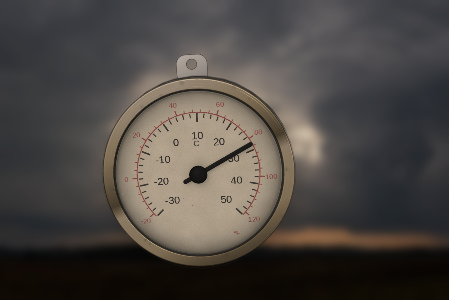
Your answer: 28°C
